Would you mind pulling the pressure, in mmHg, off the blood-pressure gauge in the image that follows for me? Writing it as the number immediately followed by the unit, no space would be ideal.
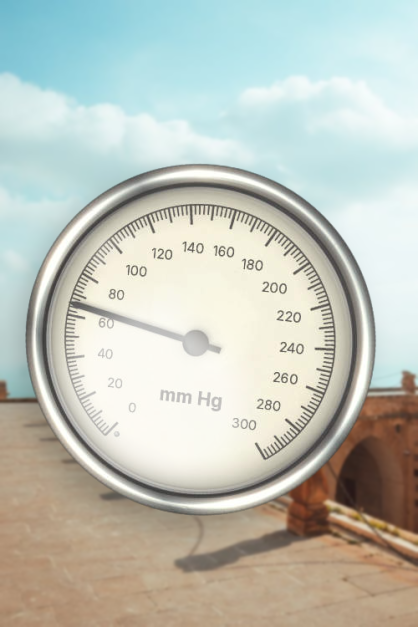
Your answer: 66mmHg
